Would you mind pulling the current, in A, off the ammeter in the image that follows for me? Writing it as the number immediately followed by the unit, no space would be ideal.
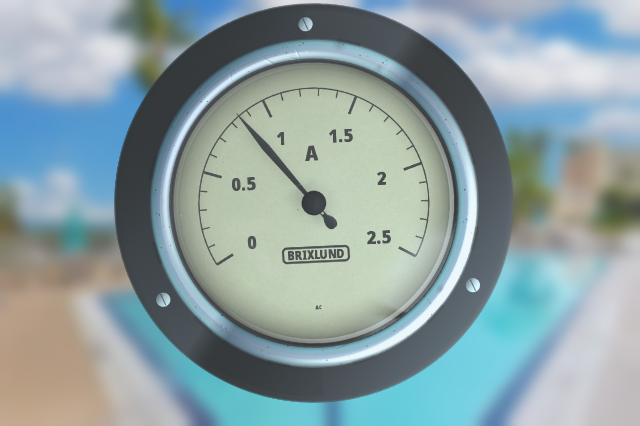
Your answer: 0.85A
